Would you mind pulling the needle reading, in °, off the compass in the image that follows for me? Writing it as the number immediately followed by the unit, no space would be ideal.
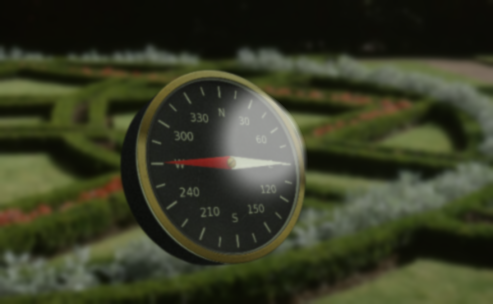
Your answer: 270°
